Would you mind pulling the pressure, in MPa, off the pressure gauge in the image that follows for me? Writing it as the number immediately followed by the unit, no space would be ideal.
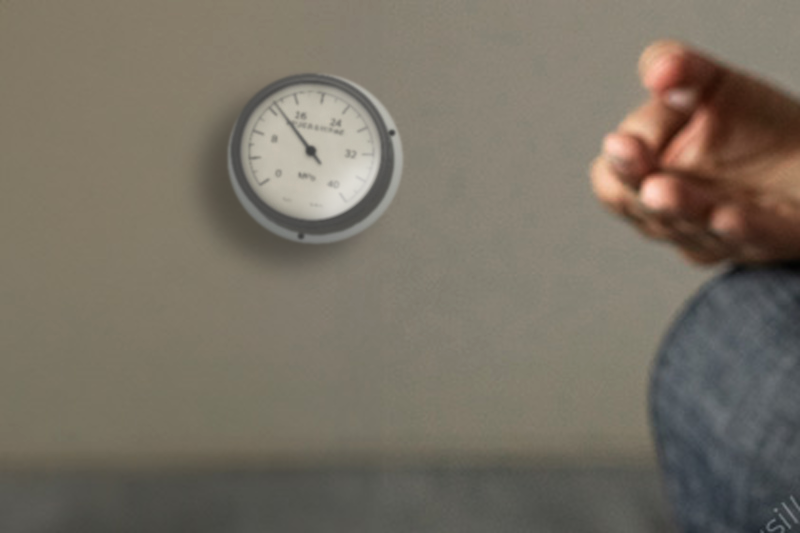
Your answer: 13MPa
